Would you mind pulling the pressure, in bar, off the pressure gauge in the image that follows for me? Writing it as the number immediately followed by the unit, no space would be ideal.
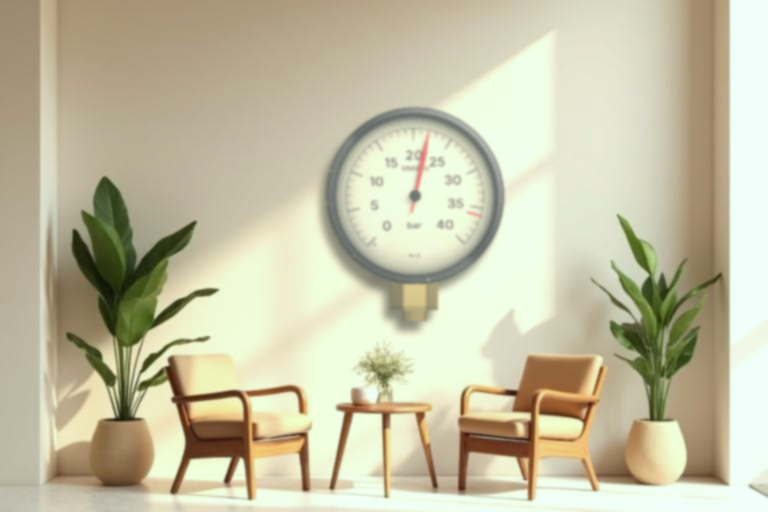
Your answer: 22bar
